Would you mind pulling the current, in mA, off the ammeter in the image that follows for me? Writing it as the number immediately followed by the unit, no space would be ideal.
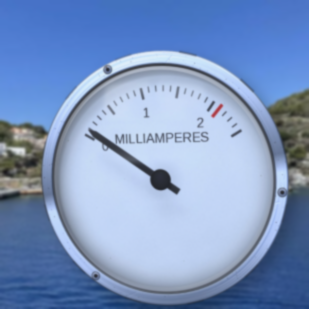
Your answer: 0.1mA
